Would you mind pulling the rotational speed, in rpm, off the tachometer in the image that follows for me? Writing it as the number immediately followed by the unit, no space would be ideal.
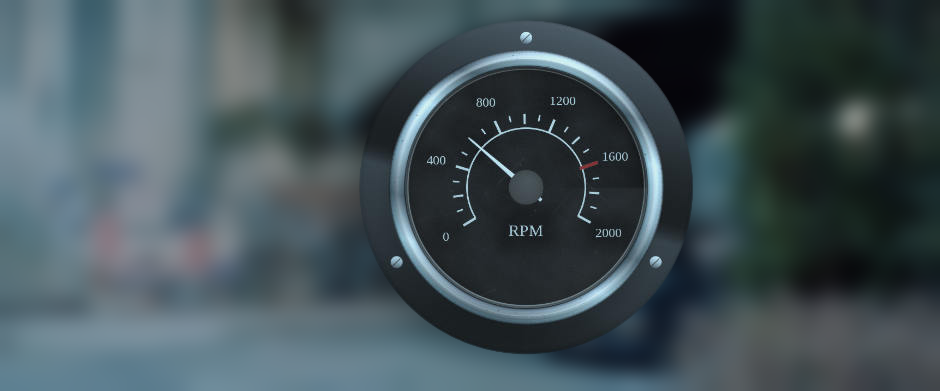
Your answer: 600rpm
